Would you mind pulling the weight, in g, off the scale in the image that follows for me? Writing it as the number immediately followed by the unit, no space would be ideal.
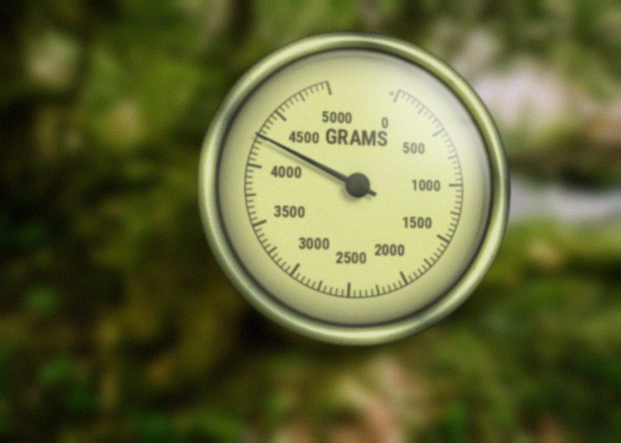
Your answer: 4250g
